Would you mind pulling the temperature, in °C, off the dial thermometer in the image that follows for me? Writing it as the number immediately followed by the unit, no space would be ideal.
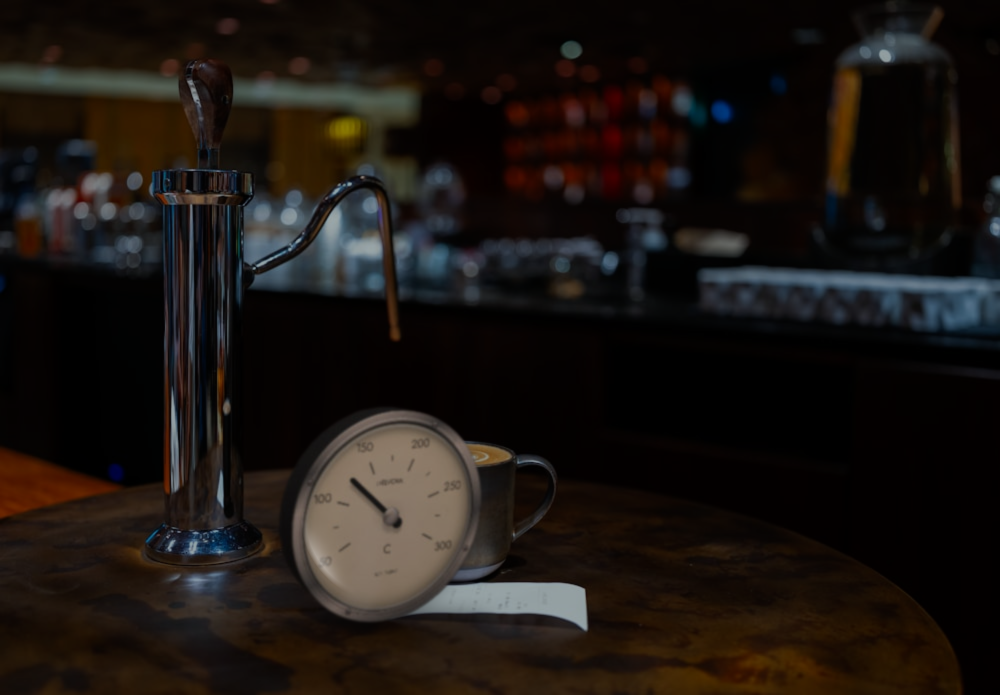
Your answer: 125°C
